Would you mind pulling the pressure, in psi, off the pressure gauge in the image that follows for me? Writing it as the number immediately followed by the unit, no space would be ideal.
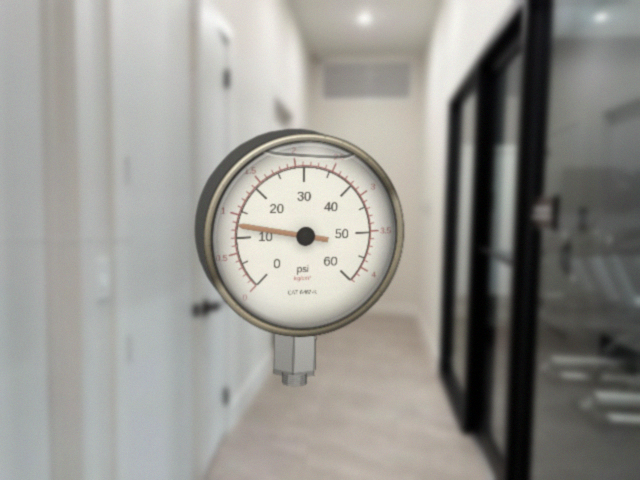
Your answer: 12.5psi
